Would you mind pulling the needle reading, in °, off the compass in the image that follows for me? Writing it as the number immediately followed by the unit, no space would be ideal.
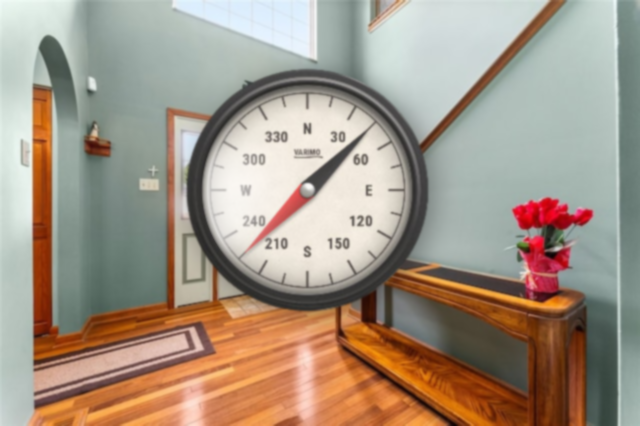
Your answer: 225°
